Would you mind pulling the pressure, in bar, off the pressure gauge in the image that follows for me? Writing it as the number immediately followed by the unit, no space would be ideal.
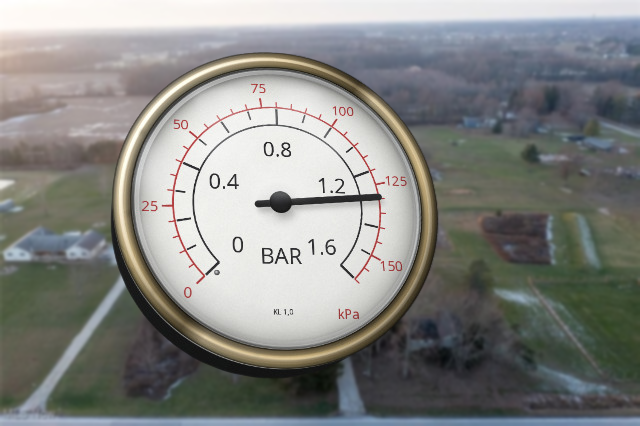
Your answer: 1.3bar
